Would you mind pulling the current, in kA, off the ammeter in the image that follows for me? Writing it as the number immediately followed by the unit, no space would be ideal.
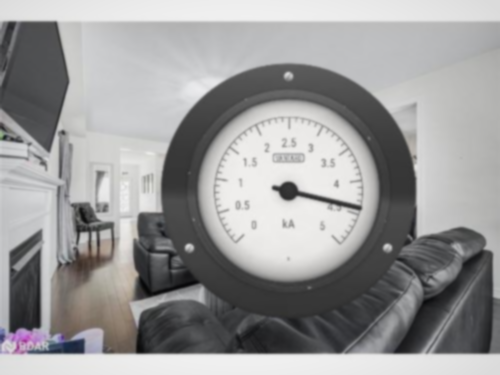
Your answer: 4.4kA
